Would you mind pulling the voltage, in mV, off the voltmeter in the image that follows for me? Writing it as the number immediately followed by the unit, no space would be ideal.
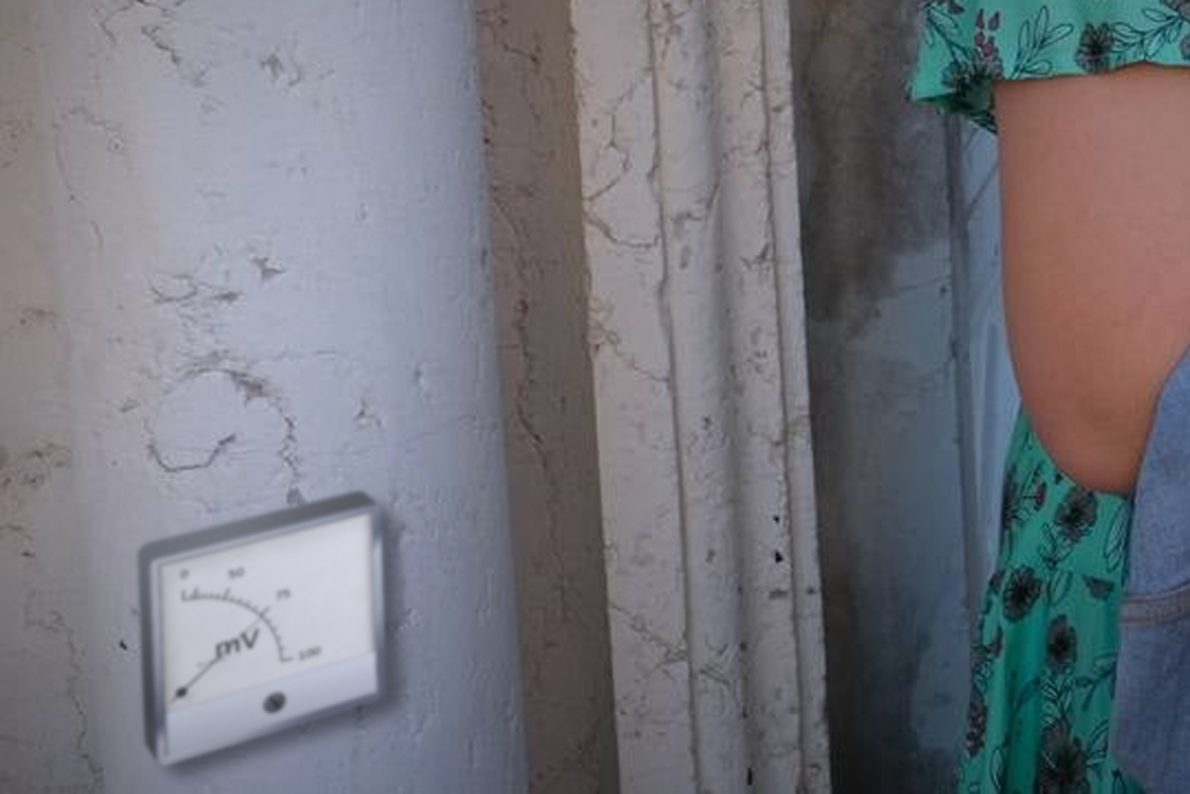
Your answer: 75mV
